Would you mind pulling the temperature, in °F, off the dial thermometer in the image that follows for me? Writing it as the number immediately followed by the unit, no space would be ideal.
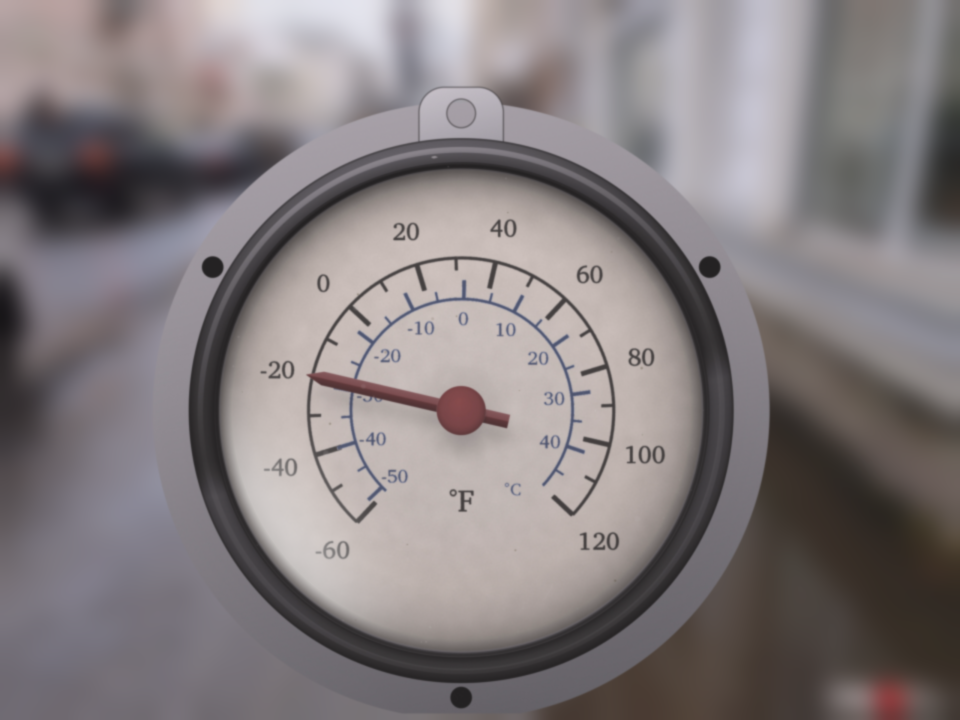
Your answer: -20°F
